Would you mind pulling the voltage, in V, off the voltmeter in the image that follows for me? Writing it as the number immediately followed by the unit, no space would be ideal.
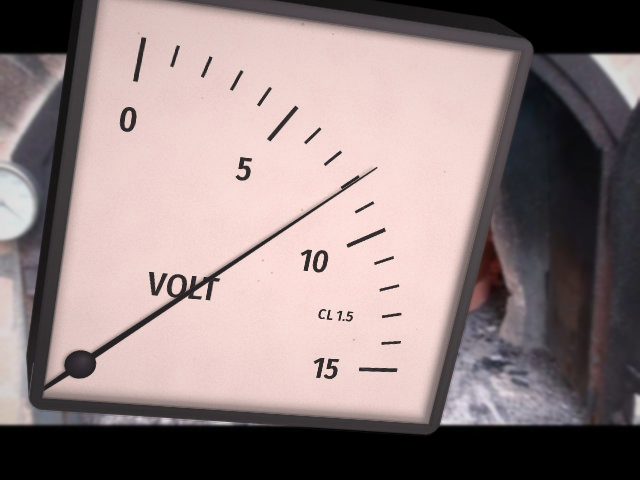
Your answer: 8V
